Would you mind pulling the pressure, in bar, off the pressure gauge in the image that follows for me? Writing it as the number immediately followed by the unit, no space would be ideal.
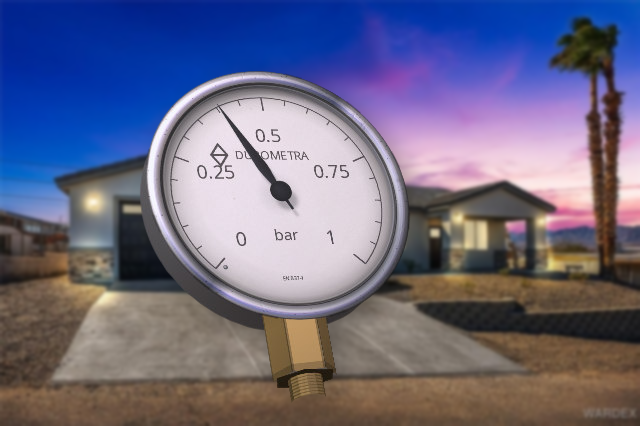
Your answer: 0.4bar
